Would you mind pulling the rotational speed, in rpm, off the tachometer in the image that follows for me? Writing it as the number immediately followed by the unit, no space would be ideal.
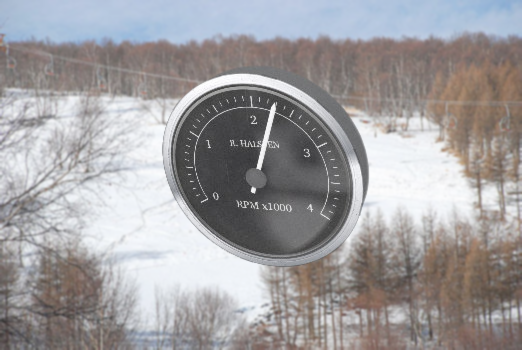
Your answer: 2300rpm
